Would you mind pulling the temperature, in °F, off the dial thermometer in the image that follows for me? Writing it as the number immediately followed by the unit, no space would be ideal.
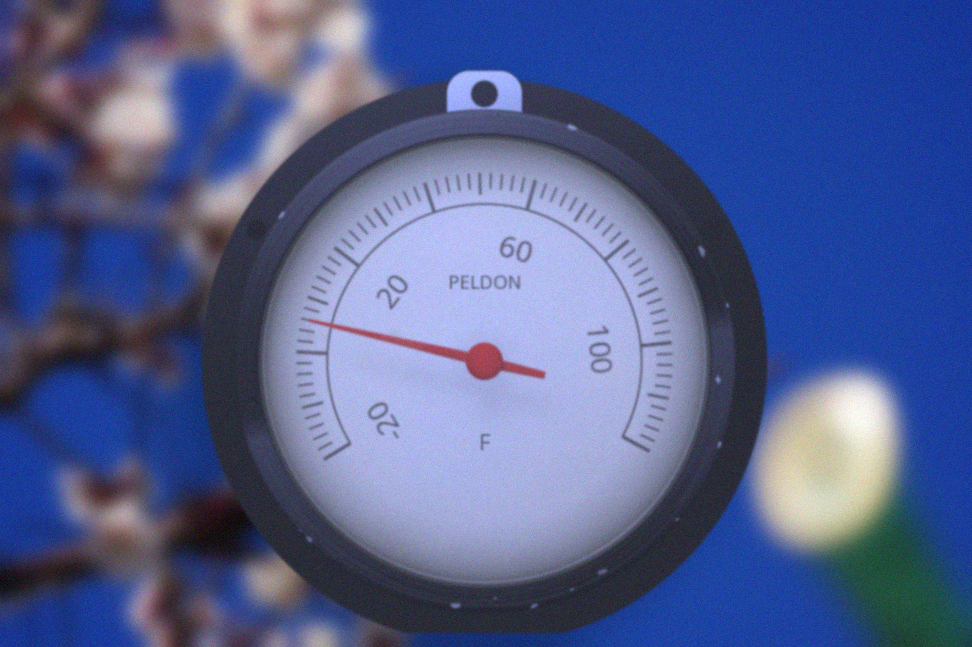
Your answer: 6°F
